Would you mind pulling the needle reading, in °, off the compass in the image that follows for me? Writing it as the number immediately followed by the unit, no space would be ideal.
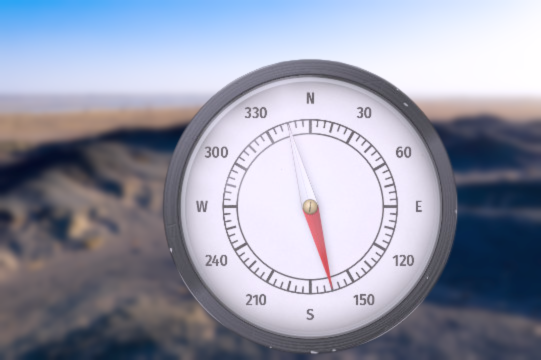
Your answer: 165°
